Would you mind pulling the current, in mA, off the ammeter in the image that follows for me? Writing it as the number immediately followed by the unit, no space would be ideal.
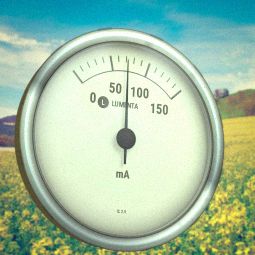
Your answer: 70mA
